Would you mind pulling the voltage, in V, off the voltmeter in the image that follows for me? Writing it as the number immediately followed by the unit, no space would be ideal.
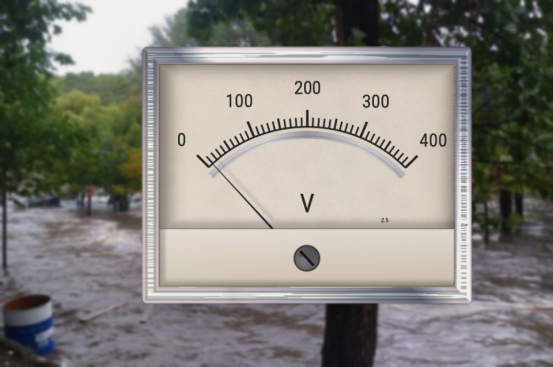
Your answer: 10V
